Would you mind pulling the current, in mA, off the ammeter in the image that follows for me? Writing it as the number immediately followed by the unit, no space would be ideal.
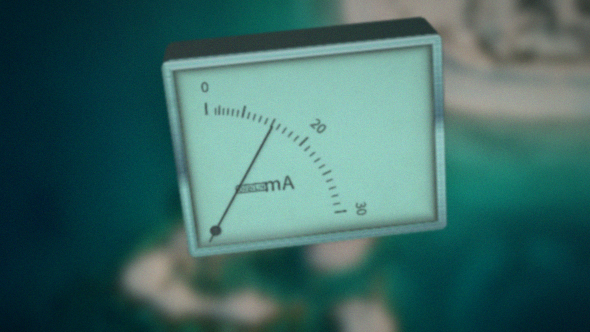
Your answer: 15mA
